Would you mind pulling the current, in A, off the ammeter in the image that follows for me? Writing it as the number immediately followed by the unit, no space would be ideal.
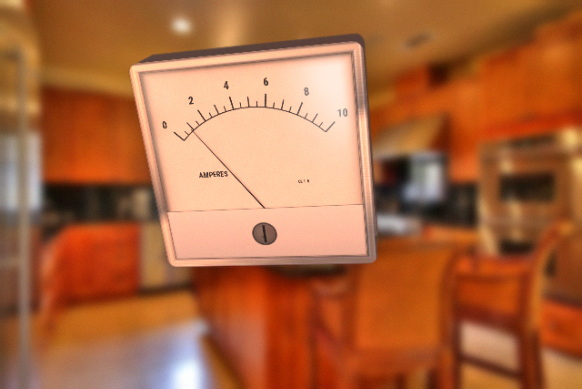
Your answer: 1A
